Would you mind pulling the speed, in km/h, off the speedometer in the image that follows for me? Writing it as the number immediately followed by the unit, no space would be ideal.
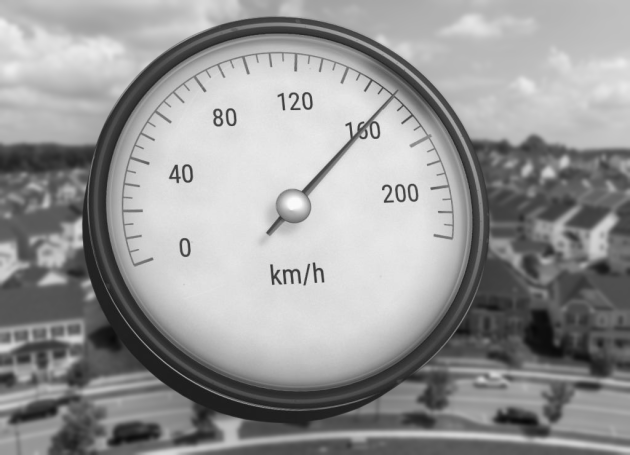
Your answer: 160km/h
